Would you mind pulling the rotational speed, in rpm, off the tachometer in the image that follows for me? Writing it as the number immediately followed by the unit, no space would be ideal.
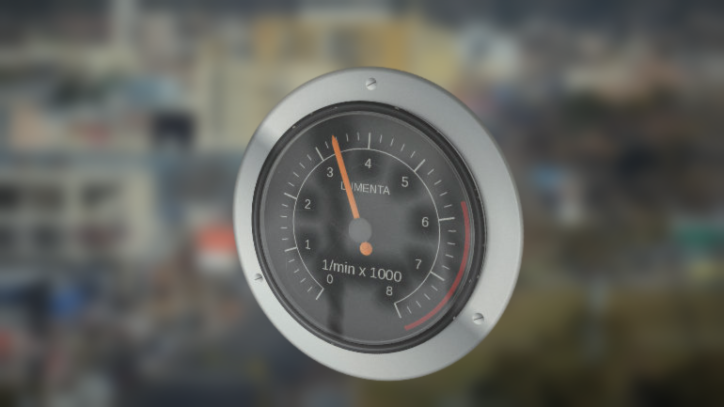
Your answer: 3400rpm
